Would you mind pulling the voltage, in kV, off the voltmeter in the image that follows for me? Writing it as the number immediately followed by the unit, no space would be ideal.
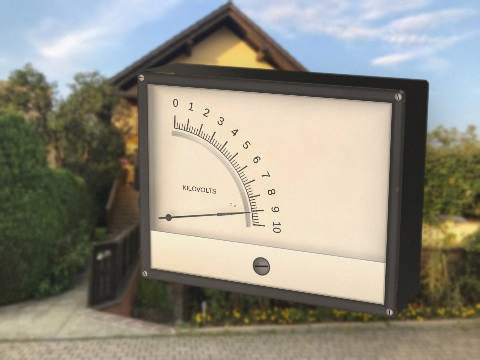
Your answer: 9kV
